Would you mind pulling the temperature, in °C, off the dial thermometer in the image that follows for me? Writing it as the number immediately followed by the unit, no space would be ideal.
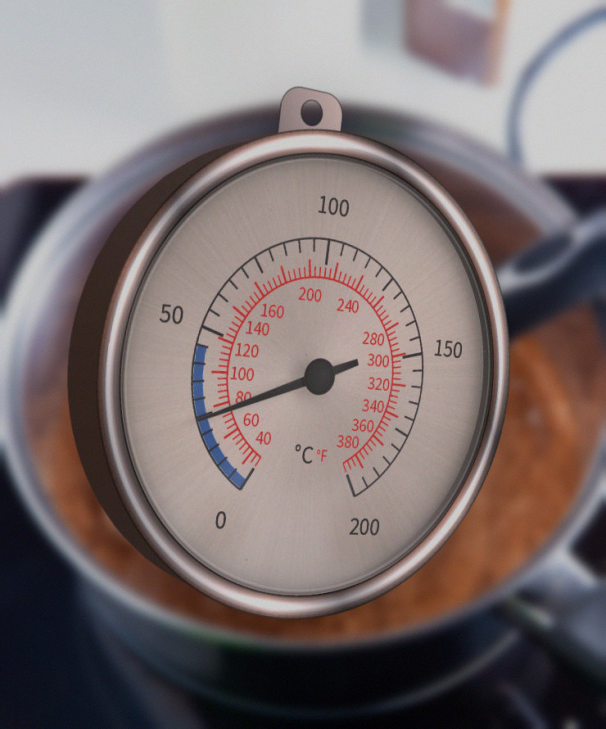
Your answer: 25°C
